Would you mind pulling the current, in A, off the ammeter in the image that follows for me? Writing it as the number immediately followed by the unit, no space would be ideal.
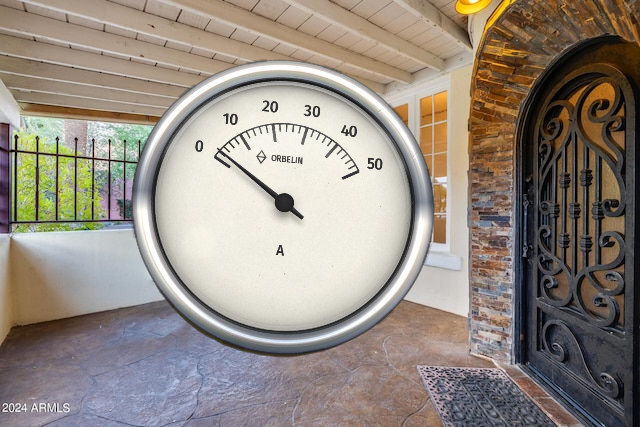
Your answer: 2A
